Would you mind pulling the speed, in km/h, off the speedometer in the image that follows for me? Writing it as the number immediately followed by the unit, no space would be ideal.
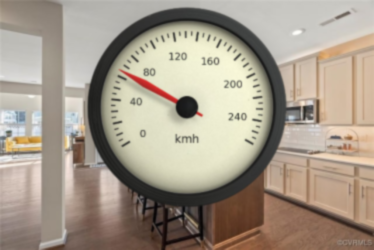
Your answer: 65km/h
